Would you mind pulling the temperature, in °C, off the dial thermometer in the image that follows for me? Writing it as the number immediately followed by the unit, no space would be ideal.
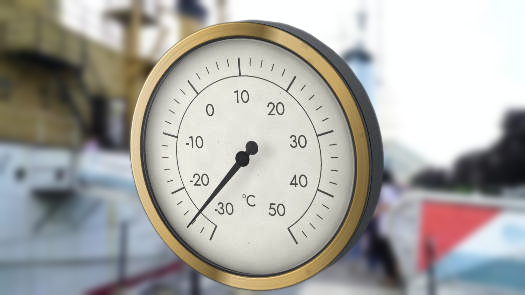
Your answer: -26°C
